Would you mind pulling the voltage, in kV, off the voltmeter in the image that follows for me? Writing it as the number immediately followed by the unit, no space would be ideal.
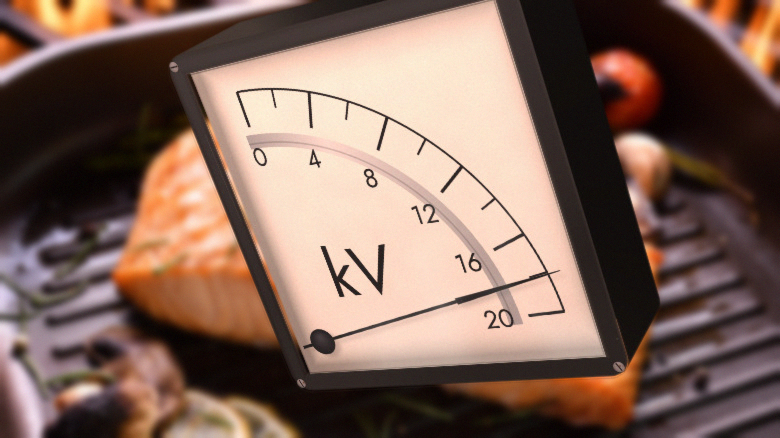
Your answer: 18kV
